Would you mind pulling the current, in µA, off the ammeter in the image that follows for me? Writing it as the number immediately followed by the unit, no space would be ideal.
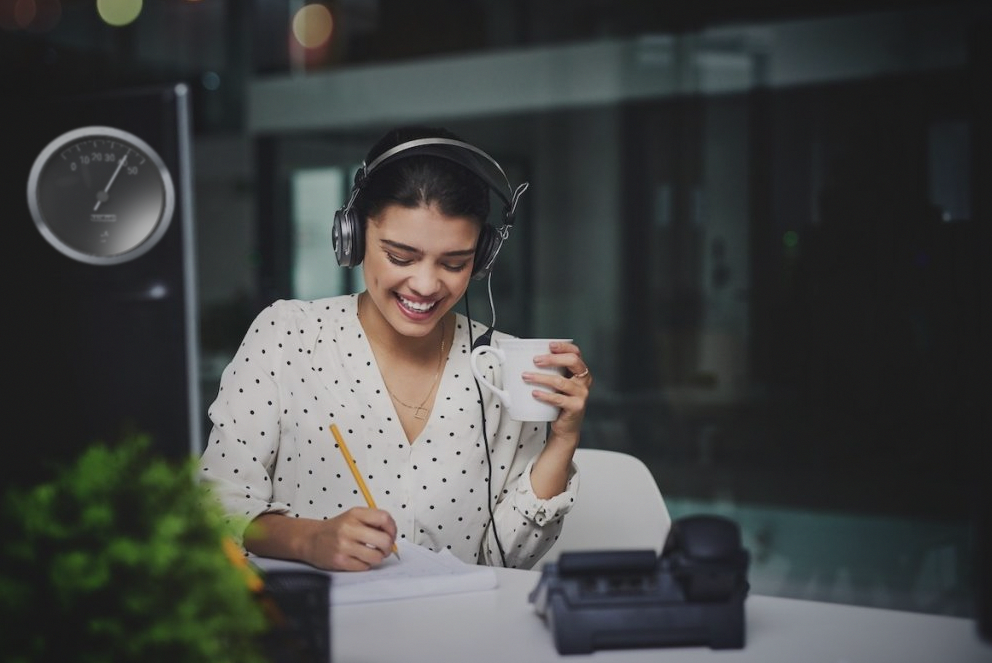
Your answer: 40µA
